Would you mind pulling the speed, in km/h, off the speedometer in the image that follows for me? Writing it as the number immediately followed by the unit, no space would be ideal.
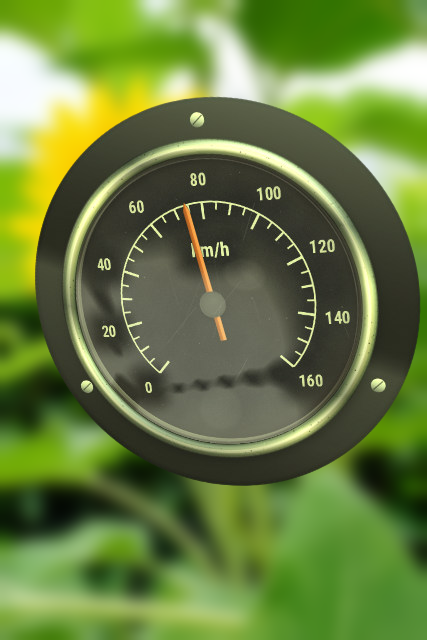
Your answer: 75km/h
